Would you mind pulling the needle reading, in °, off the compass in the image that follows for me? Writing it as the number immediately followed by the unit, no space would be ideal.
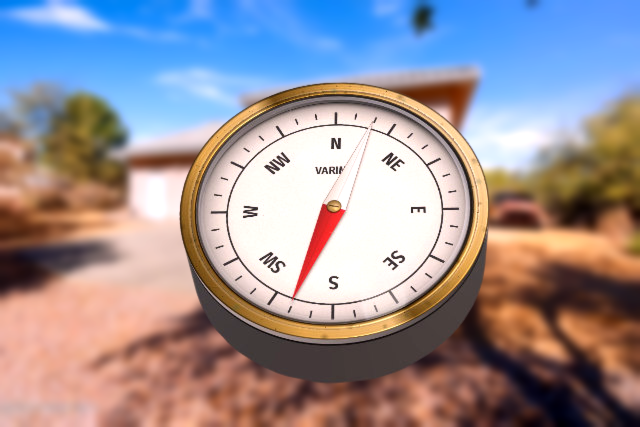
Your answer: 200°
